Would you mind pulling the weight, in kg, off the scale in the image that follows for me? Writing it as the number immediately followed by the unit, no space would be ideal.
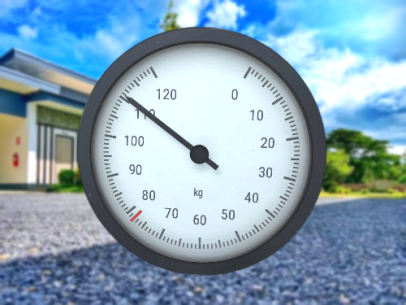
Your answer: 111kg
